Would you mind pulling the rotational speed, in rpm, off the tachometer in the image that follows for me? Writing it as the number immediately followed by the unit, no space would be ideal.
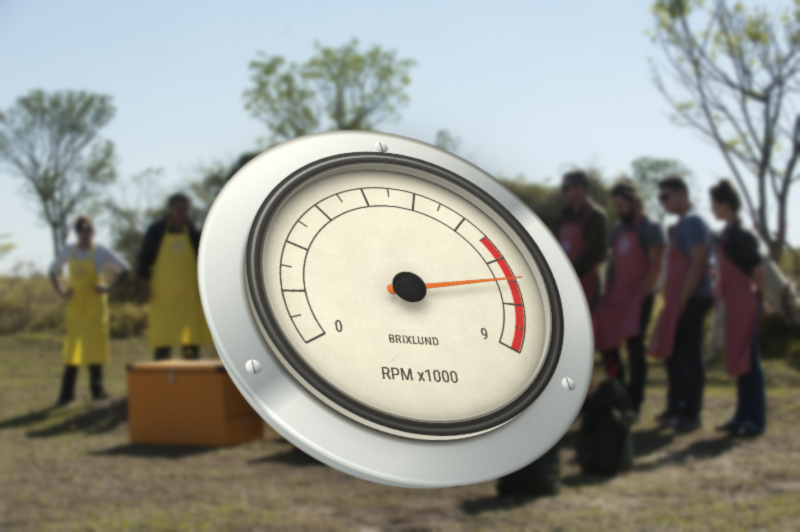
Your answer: 7500rpm
